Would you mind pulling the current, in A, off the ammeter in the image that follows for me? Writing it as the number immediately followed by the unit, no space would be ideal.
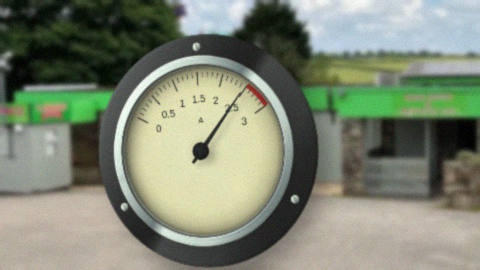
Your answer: 2.5A
